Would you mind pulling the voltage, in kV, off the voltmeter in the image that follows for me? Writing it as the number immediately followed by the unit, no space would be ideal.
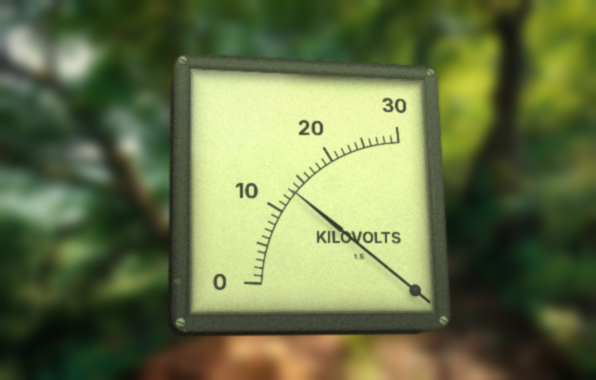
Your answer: 13kV
